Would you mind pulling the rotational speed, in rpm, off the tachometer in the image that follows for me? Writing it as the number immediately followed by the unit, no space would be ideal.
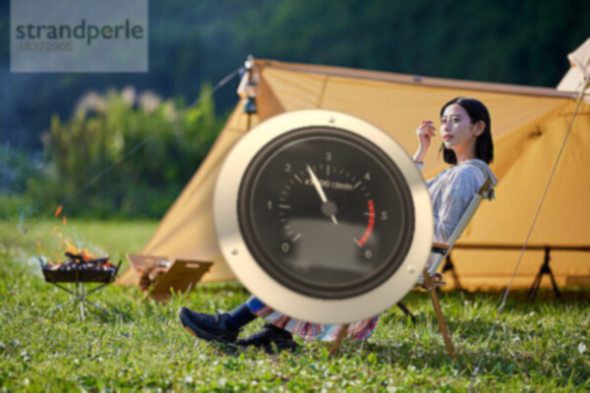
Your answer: 2400rpm
